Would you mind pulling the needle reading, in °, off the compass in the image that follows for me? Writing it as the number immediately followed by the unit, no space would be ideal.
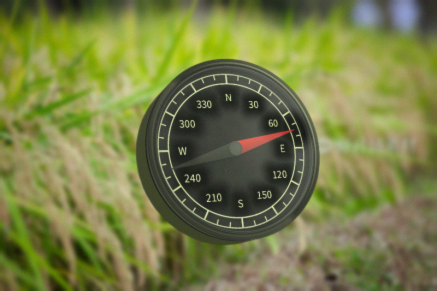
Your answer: 75°
